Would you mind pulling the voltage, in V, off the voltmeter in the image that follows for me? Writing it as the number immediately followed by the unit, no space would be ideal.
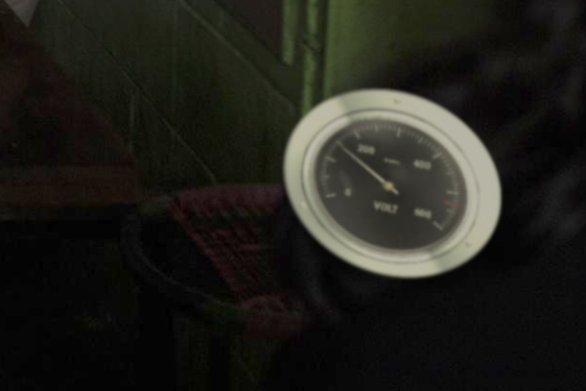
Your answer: 150V
